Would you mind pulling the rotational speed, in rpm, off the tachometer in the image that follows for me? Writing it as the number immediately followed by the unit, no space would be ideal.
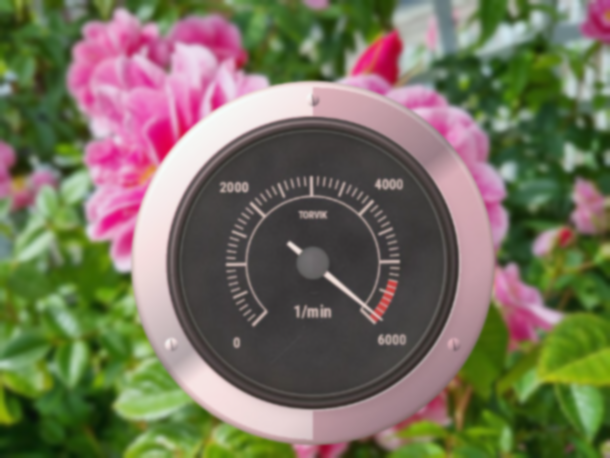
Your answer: 5900rpm
